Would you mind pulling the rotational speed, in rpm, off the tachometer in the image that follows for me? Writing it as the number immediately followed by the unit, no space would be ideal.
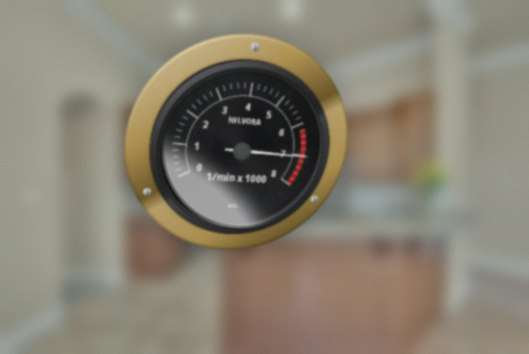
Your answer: 7000rpm
